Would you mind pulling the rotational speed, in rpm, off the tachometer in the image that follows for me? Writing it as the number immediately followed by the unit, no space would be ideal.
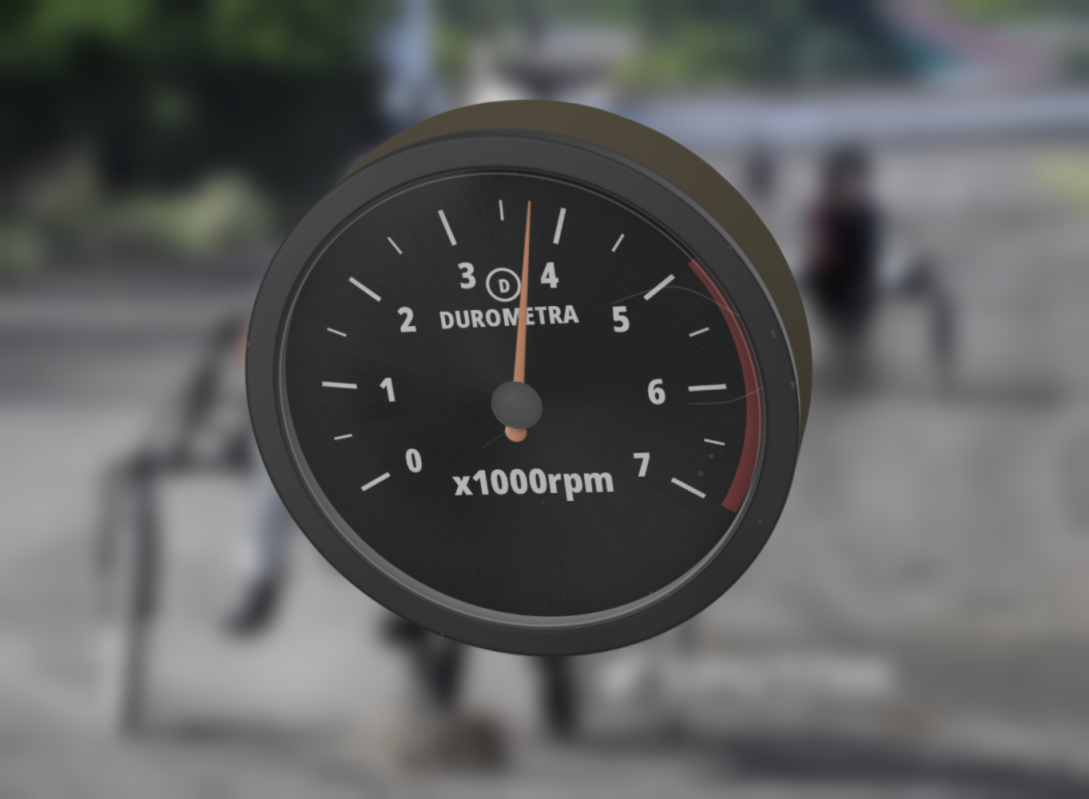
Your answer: 3750rpm
